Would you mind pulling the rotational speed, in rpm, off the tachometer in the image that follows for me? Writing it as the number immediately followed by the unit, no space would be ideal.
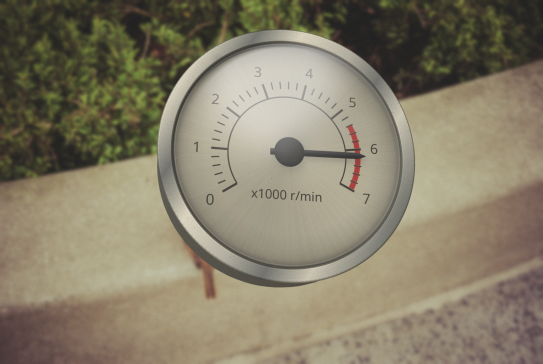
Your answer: 6200rpm
